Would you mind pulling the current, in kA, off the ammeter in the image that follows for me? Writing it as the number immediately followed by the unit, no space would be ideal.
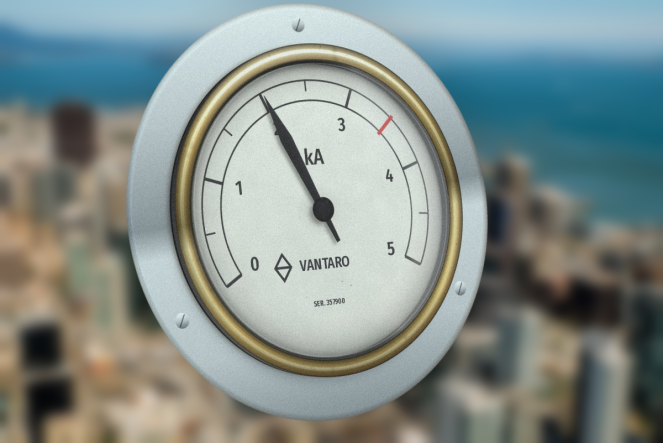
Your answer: 2kA
